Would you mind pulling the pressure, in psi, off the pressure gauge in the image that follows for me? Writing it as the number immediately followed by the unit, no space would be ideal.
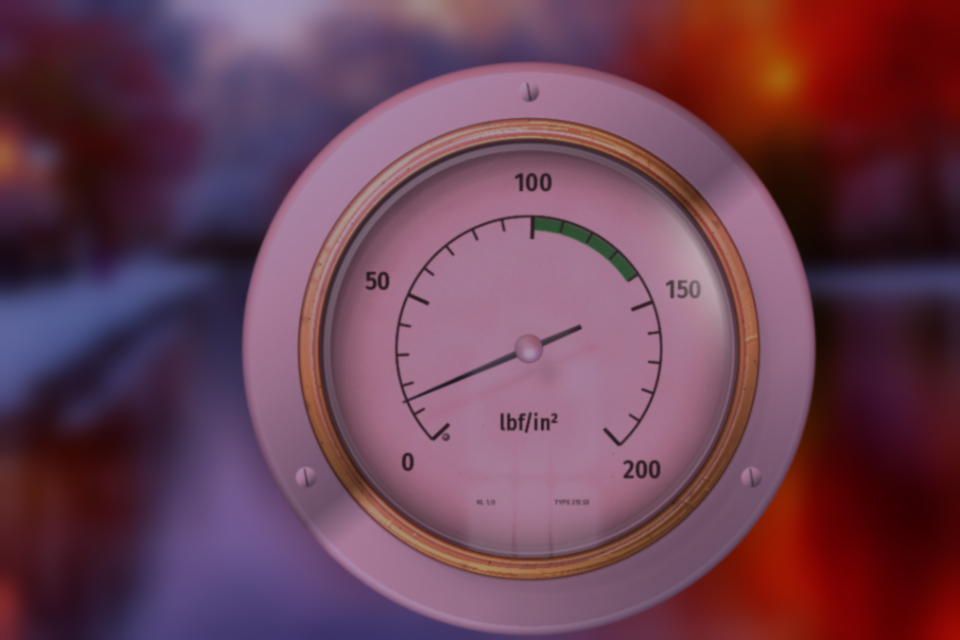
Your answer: 15psi
